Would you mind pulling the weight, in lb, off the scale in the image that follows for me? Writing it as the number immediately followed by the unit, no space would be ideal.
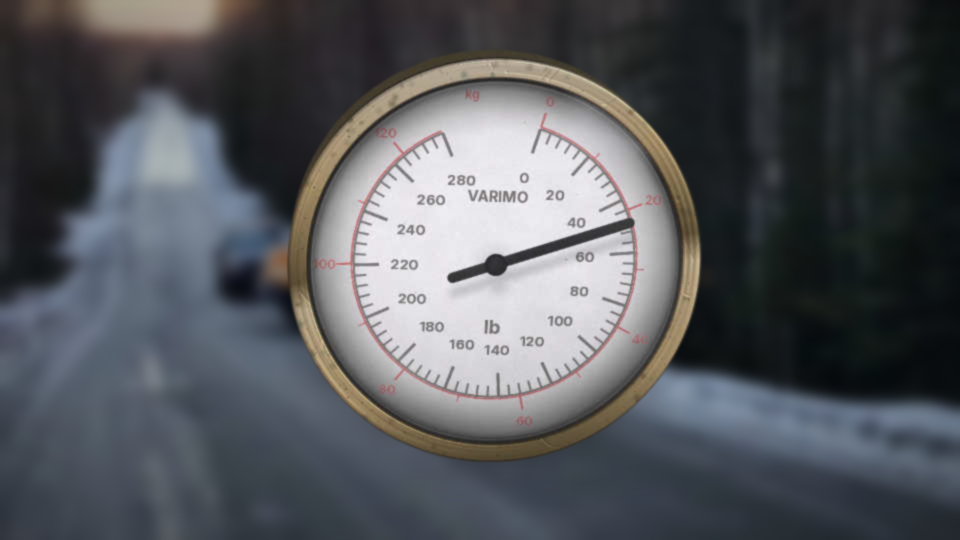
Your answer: 48lb
